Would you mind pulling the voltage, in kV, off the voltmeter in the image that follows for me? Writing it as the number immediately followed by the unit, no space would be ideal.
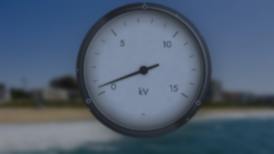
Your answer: 0.5kV
